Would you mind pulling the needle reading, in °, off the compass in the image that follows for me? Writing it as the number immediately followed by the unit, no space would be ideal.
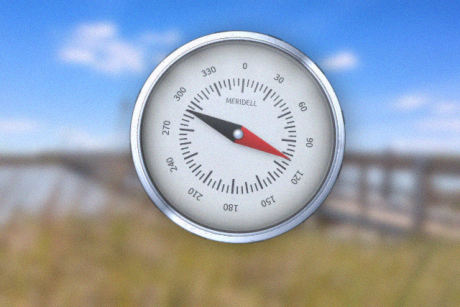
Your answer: 110°
